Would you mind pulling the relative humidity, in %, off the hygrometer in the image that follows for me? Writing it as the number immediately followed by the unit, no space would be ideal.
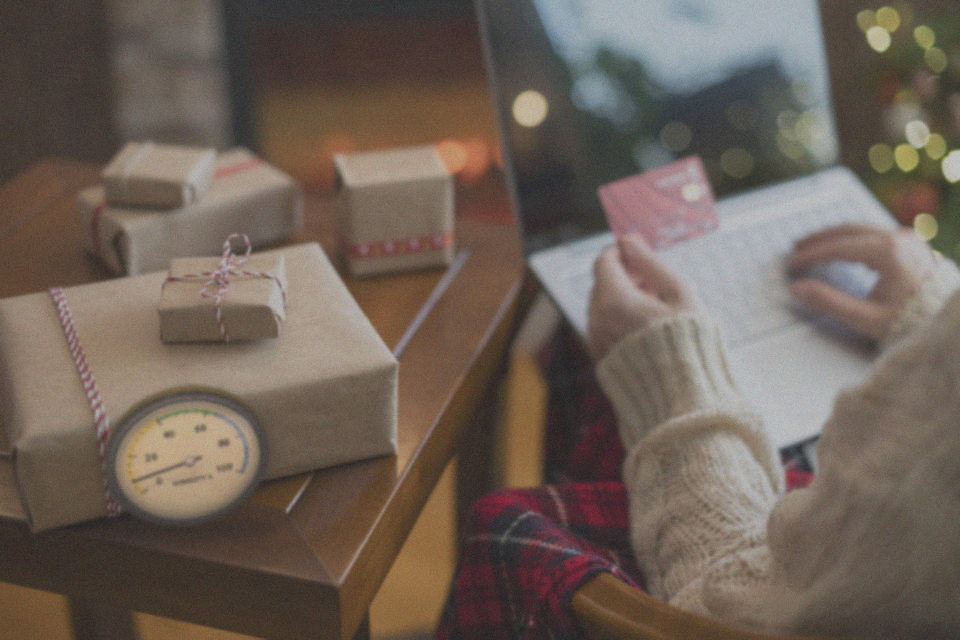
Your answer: 8%
